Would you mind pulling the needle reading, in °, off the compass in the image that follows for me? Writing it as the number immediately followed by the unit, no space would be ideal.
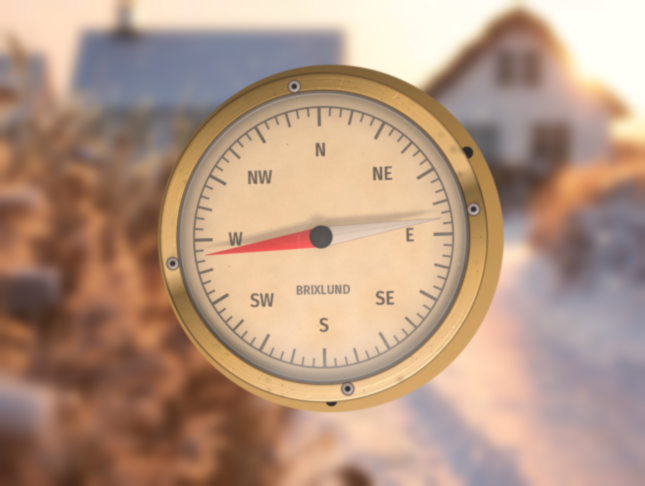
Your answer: 262.5°
